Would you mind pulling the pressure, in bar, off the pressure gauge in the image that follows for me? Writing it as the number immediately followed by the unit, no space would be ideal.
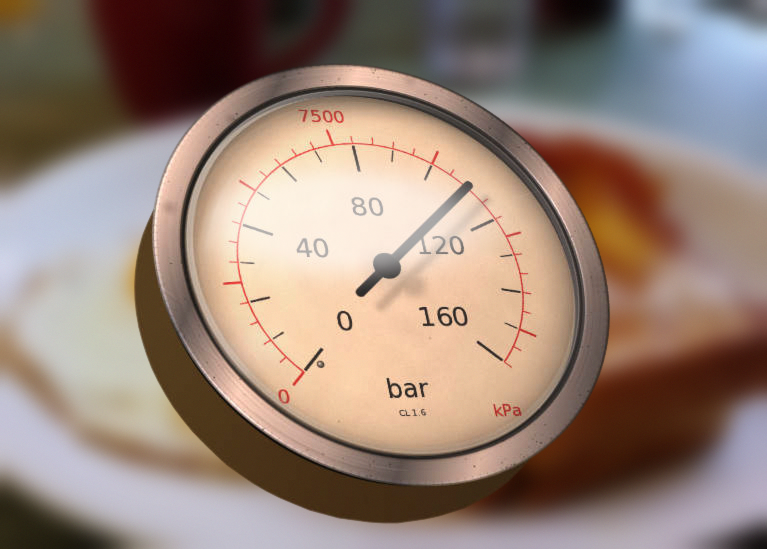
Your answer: 110bar
